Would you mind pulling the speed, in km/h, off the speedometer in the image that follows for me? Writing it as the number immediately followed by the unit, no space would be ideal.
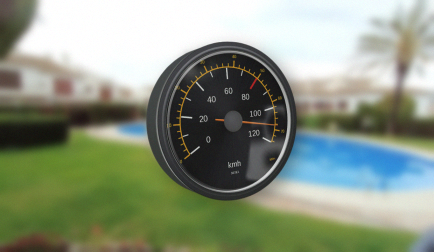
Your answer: 110km/h
